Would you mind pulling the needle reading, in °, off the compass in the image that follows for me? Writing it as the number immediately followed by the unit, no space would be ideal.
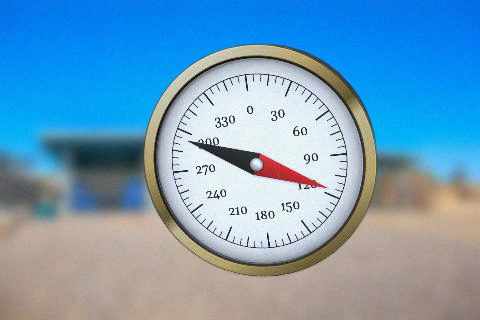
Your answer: 115°
